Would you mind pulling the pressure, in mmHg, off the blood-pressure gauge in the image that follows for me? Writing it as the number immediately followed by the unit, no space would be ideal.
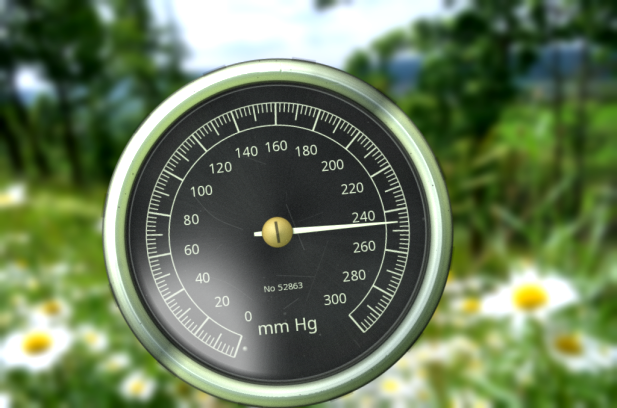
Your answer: 246mmHg
